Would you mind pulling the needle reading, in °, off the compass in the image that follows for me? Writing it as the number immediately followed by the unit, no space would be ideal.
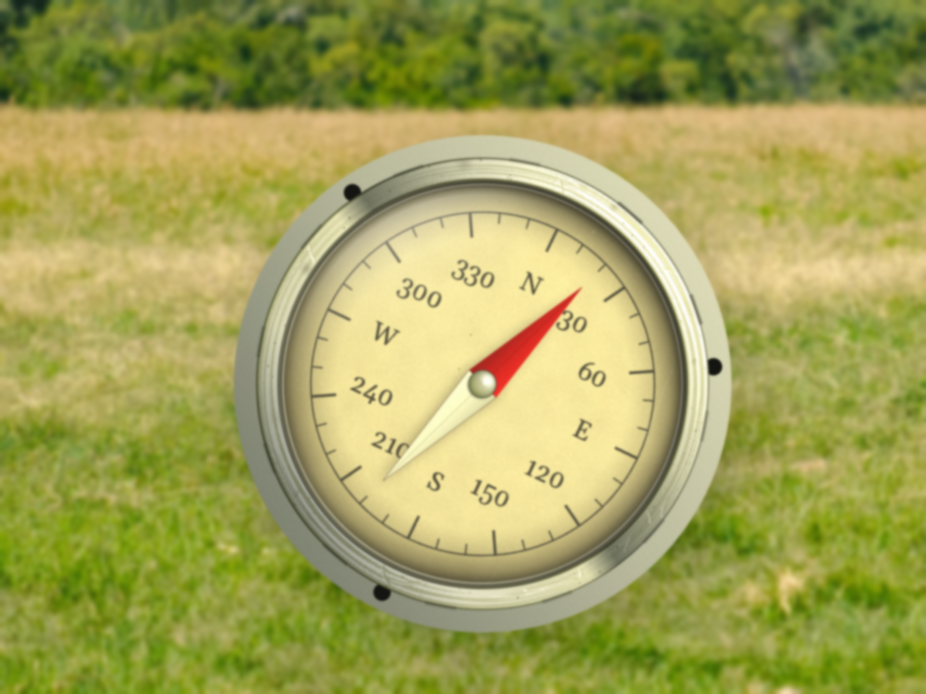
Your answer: 20°
